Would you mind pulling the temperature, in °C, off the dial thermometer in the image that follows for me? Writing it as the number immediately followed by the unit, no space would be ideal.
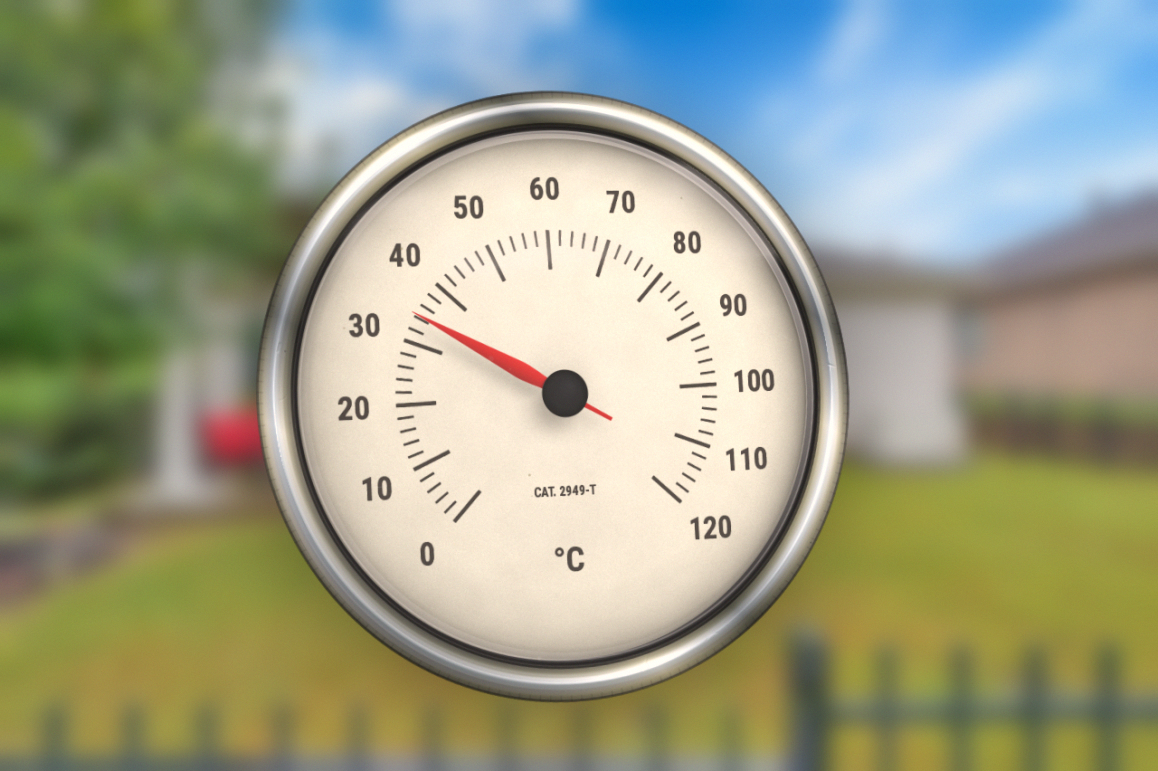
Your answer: 34°C
